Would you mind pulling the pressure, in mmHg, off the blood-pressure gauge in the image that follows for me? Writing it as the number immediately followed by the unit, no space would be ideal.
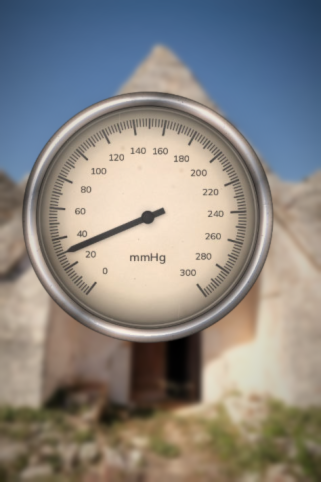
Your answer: 30mmHg
